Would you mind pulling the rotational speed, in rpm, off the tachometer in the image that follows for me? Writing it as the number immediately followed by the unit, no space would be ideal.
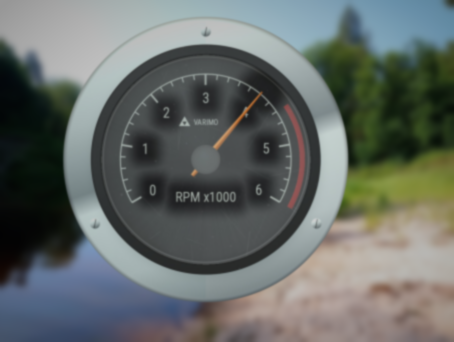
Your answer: 4000rpm
